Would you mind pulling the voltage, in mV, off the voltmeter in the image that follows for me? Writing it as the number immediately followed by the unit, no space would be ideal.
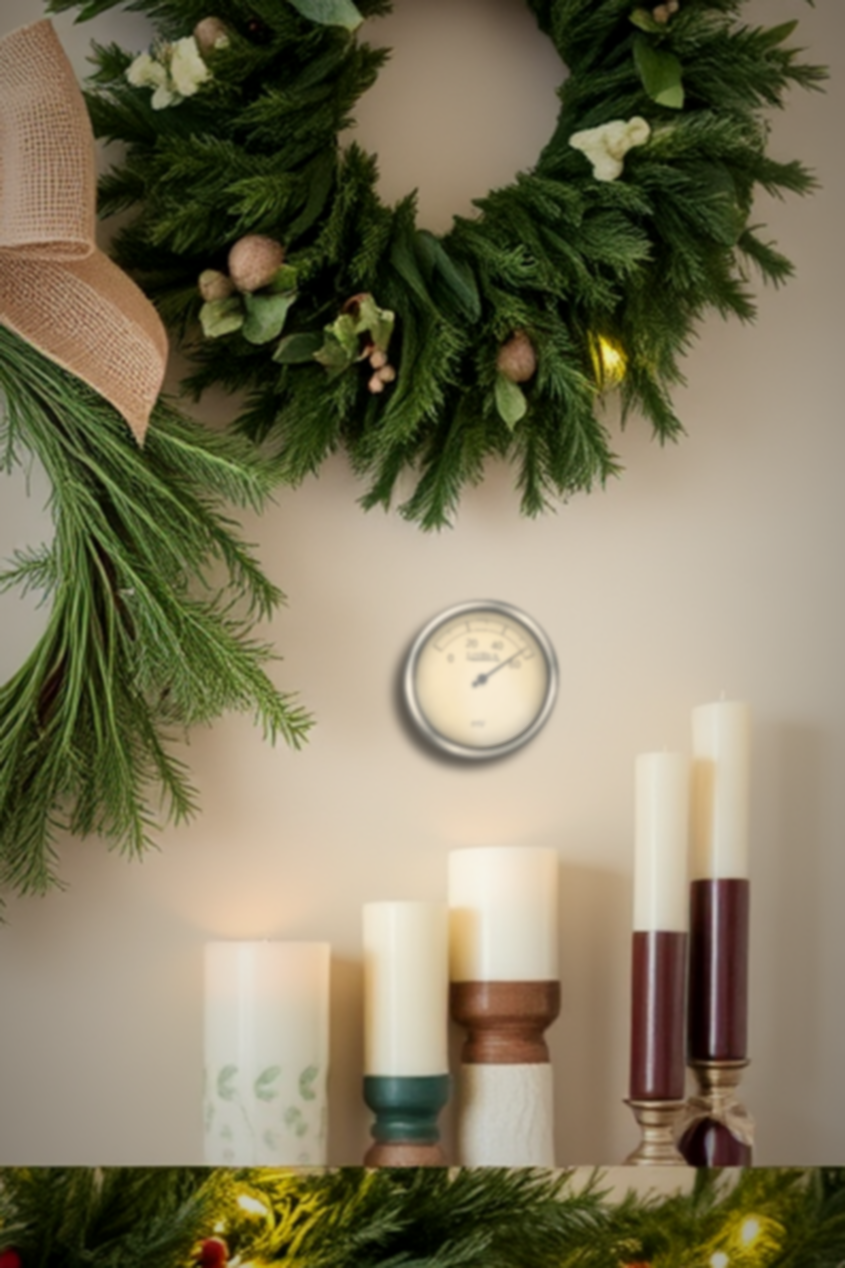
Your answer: 55mV
